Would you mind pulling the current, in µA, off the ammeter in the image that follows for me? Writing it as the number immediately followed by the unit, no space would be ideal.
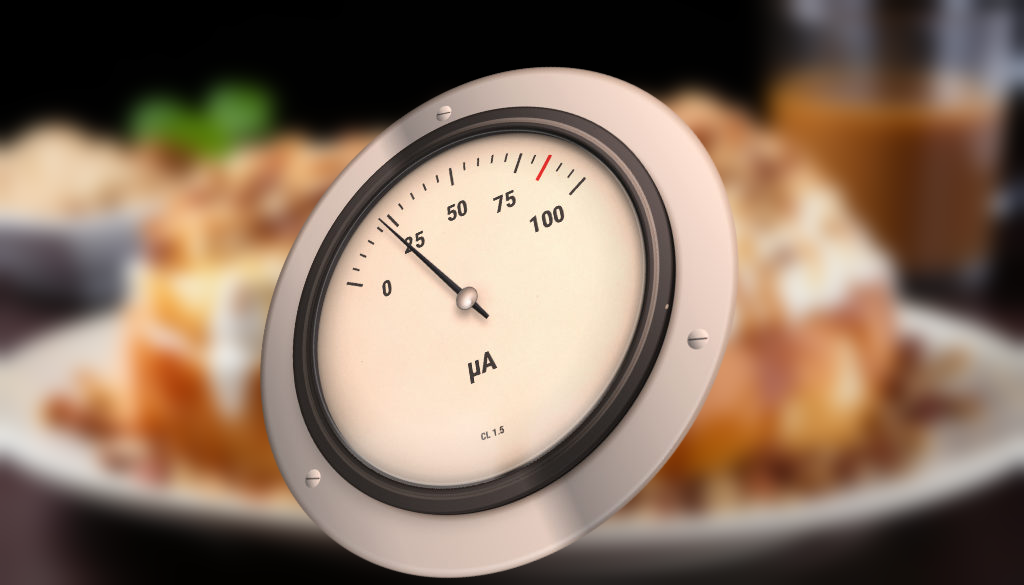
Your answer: 22.5µA
